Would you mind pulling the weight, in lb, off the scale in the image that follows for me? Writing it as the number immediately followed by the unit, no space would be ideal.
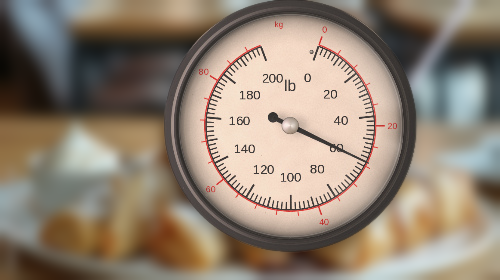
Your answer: 60lb
